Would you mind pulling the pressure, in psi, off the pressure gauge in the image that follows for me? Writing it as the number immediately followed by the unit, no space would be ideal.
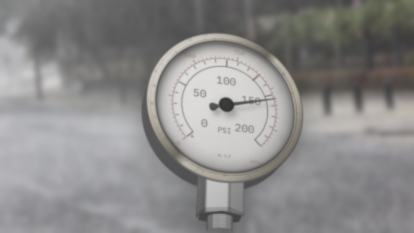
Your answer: 155psi
